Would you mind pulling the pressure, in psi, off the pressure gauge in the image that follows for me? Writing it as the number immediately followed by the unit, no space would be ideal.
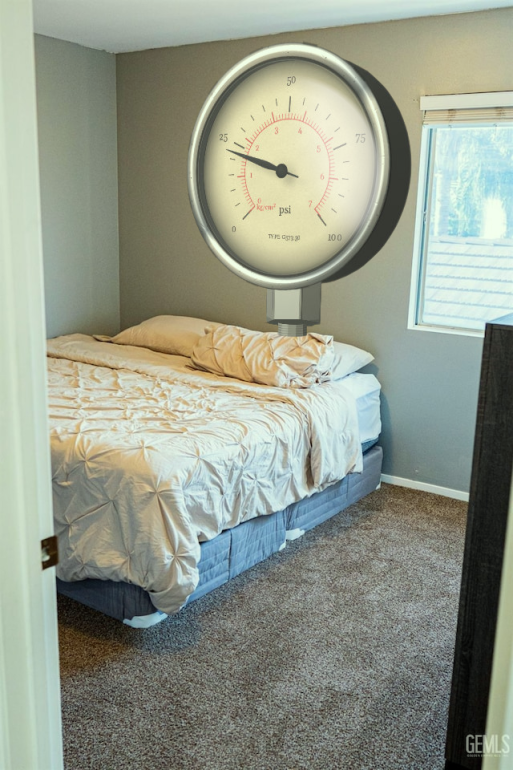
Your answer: 22.5psi
